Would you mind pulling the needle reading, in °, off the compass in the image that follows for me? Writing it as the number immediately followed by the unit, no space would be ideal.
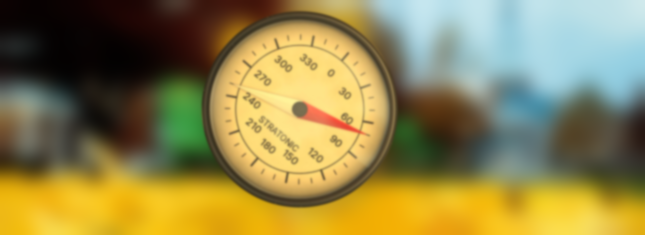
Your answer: 70°
